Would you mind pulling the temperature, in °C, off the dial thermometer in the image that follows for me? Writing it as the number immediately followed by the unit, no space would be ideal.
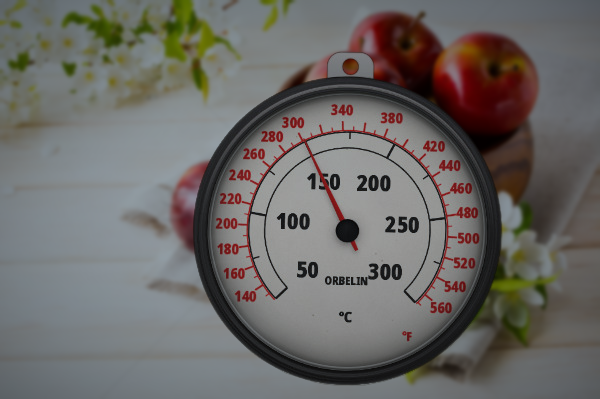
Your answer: 150°C
